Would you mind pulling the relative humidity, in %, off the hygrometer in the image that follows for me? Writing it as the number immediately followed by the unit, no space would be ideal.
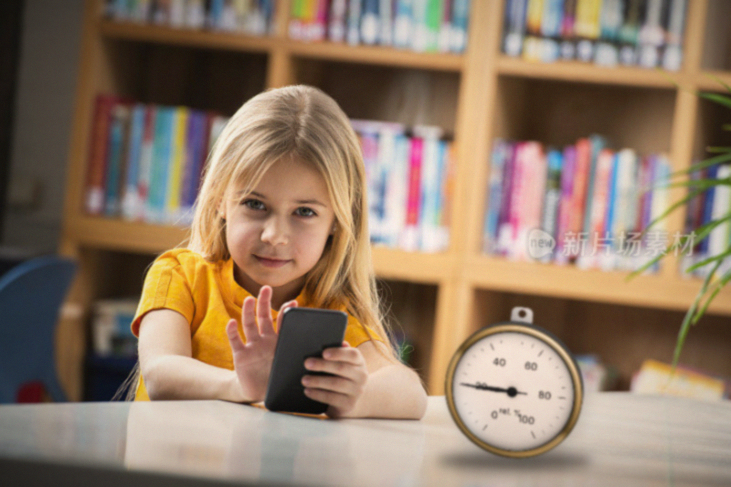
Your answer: 20%
